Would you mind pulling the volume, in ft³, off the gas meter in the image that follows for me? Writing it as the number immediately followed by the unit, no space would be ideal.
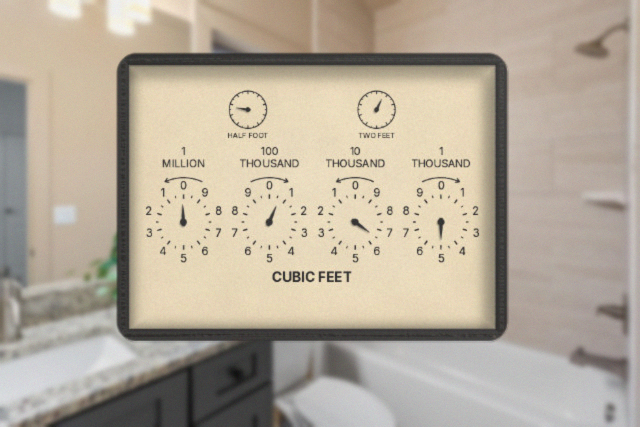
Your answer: 6500ft³
